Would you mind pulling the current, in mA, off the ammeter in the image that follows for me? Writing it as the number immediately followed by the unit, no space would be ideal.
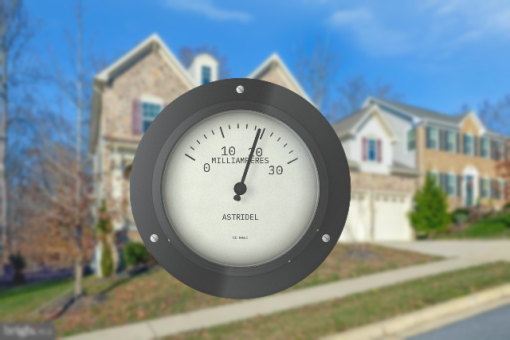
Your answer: 19mA
